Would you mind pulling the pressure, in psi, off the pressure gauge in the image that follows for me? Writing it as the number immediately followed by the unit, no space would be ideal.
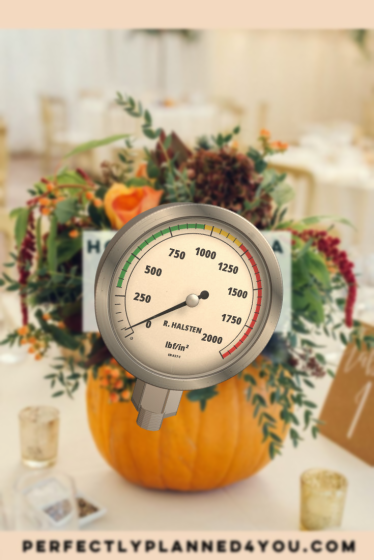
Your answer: 50psi
